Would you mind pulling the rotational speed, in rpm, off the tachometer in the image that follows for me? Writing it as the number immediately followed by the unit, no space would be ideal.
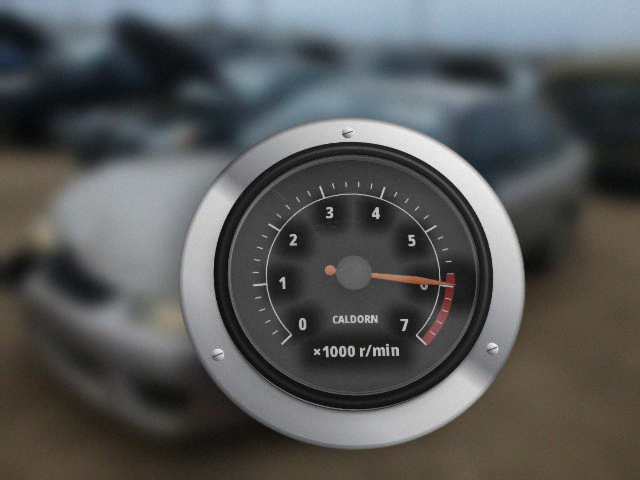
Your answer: 6000rpm
